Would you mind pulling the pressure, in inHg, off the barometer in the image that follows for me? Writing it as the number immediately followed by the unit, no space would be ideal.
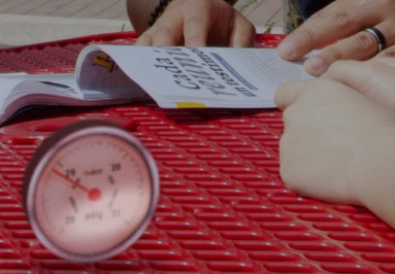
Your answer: 28.9inHg
